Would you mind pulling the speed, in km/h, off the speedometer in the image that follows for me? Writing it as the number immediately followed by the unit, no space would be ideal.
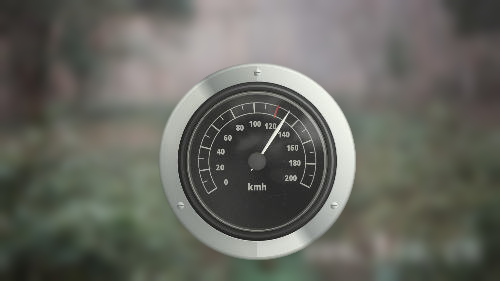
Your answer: 130km/h
